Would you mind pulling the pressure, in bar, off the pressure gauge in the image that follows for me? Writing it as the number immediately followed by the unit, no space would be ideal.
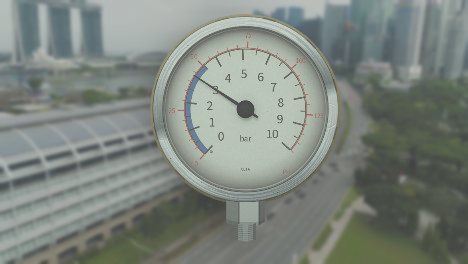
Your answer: 3bar
